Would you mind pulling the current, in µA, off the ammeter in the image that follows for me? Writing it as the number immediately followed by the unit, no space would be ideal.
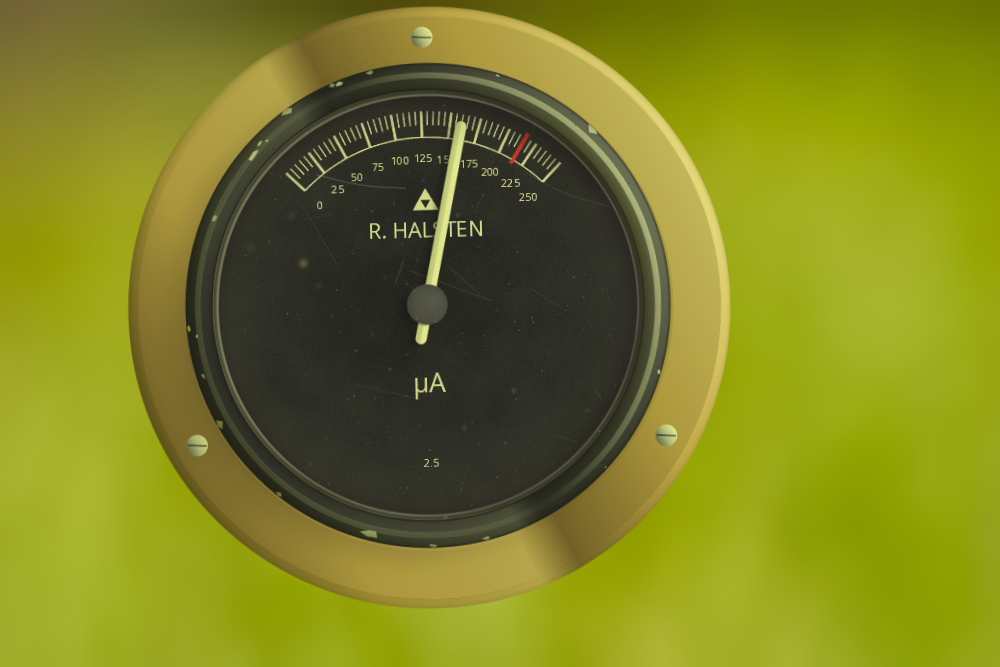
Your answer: 160µA
